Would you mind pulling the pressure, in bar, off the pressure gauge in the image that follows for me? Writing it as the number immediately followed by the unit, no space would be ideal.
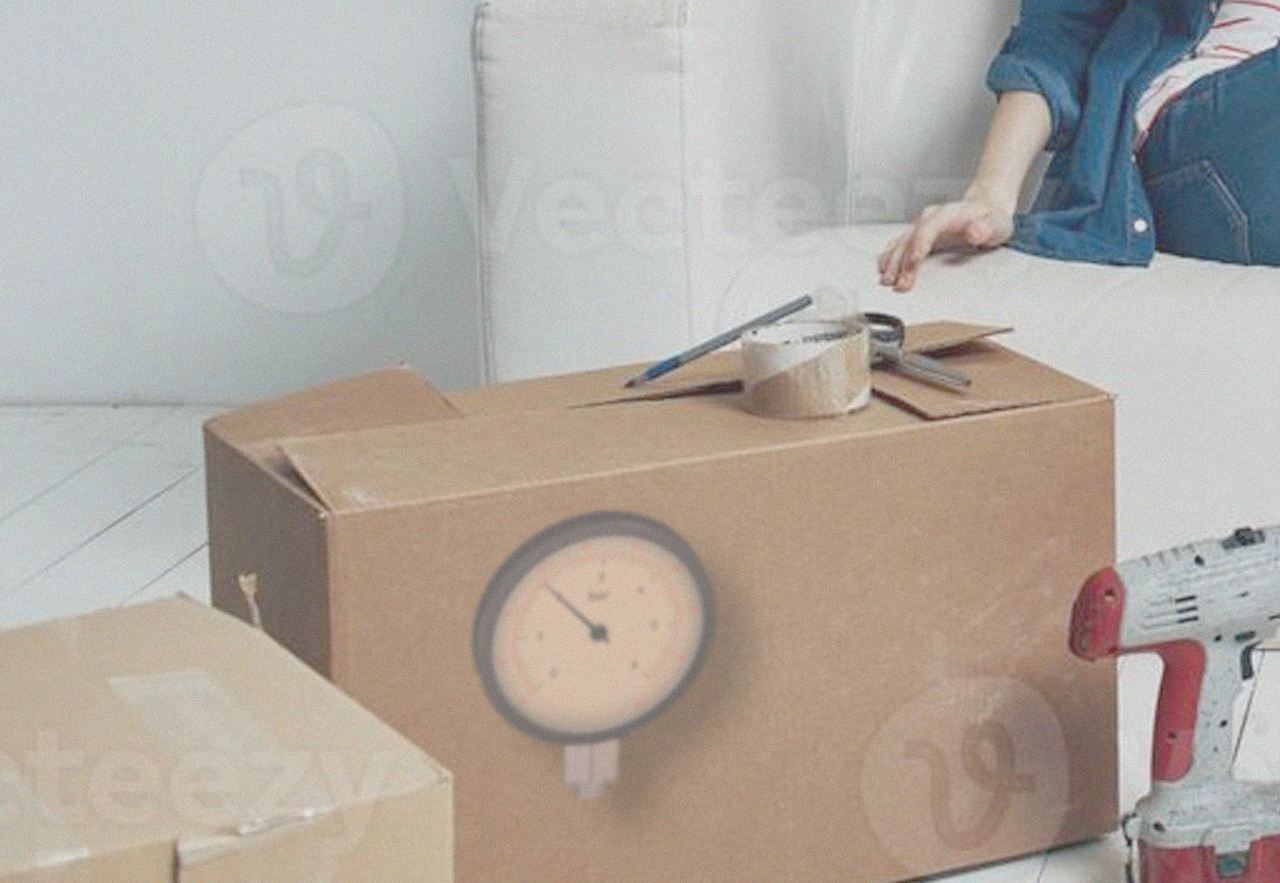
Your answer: 2bar
